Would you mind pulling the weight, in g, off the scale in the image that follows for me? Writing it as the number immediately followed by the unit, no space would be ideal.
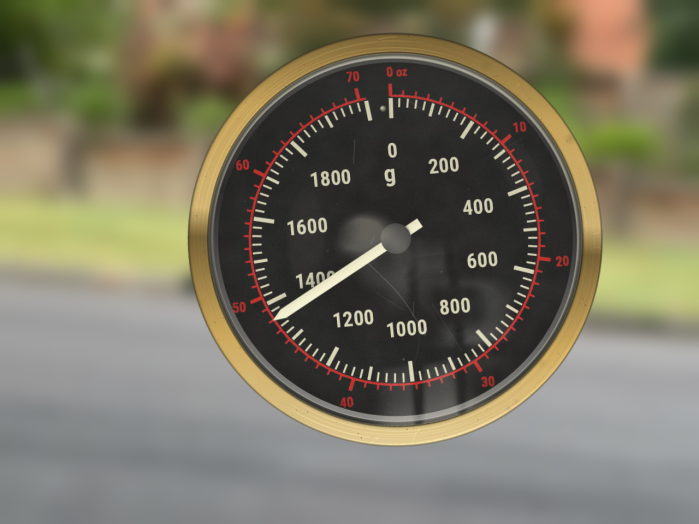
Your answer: 1360g
